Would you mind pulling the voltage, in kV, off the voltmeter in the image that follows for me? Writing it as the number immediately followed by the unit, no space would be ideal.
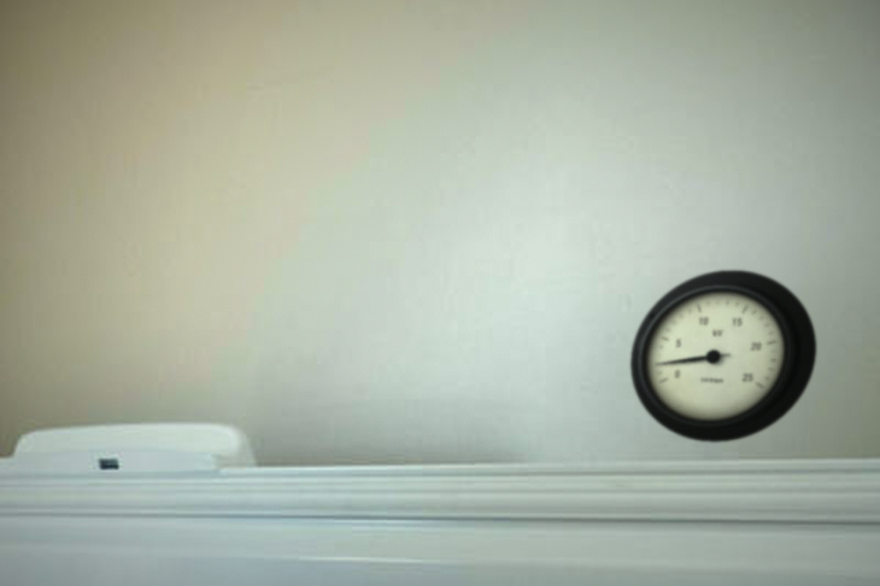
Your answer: 2kV
